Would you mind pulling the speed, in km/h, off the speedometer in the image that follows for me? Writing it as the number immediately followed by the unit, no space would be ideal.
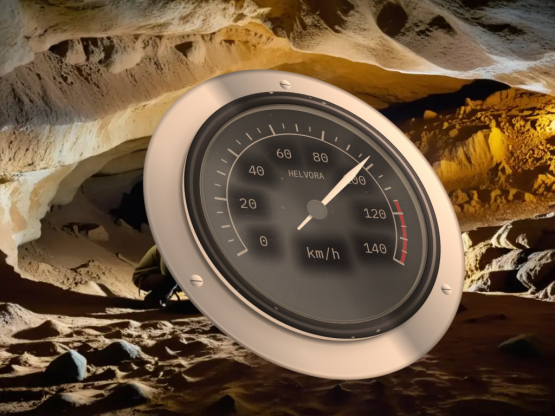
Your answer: 97.5km/h
